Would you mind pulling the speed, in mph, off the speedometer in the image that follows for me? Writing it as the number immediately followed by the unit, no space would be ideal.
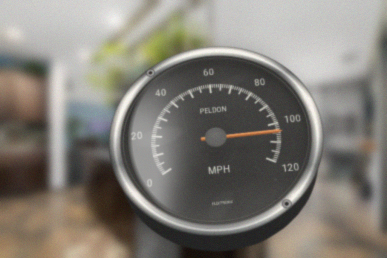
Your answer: 105mph
